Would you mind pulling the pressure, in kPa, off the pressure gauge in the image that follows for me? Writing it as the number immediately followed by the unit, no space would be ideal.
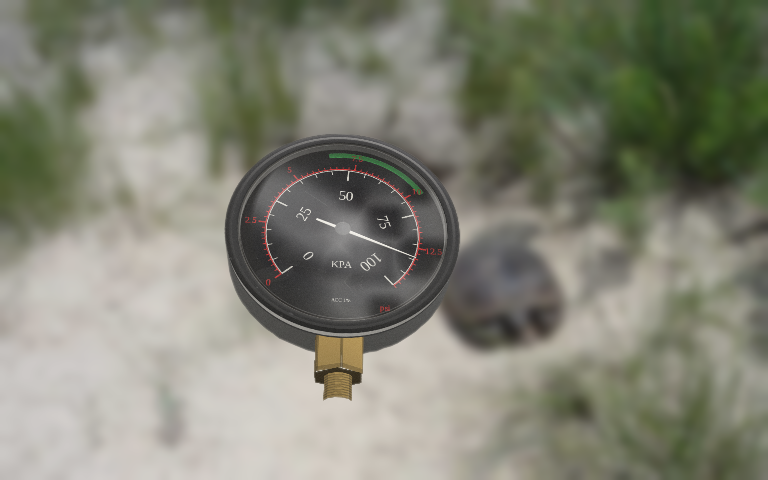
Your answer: 90kPa
